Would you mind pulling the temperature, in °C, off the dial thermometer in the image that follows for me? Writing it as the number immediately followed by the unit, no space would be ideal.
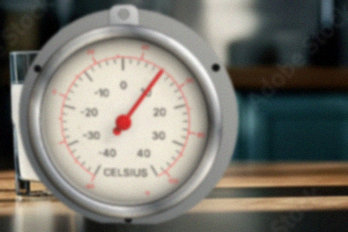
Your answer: 10°C
